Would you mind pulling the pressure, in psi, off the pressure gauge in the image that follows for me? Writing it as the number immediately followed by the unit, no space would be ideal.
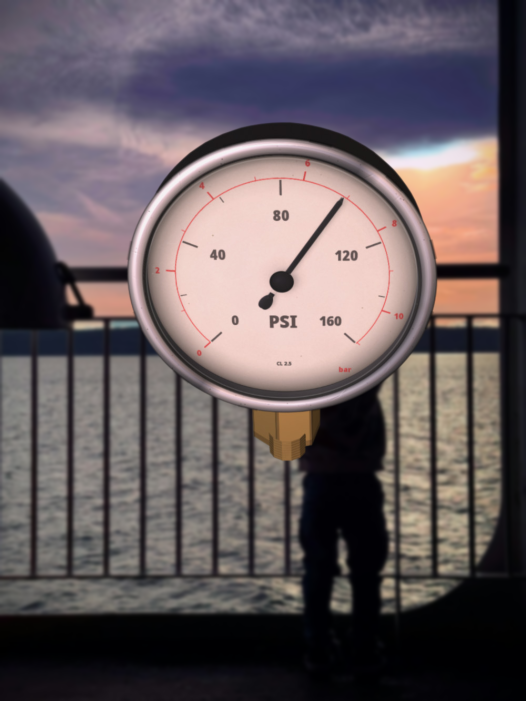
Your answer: 100psi
